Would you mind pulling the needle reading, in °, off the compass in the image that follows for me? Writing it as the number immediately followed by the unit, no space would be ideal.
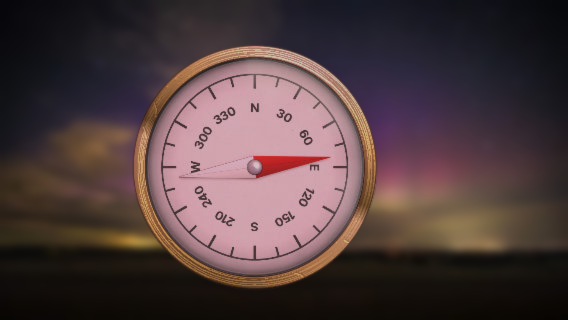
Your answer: 82.5°
